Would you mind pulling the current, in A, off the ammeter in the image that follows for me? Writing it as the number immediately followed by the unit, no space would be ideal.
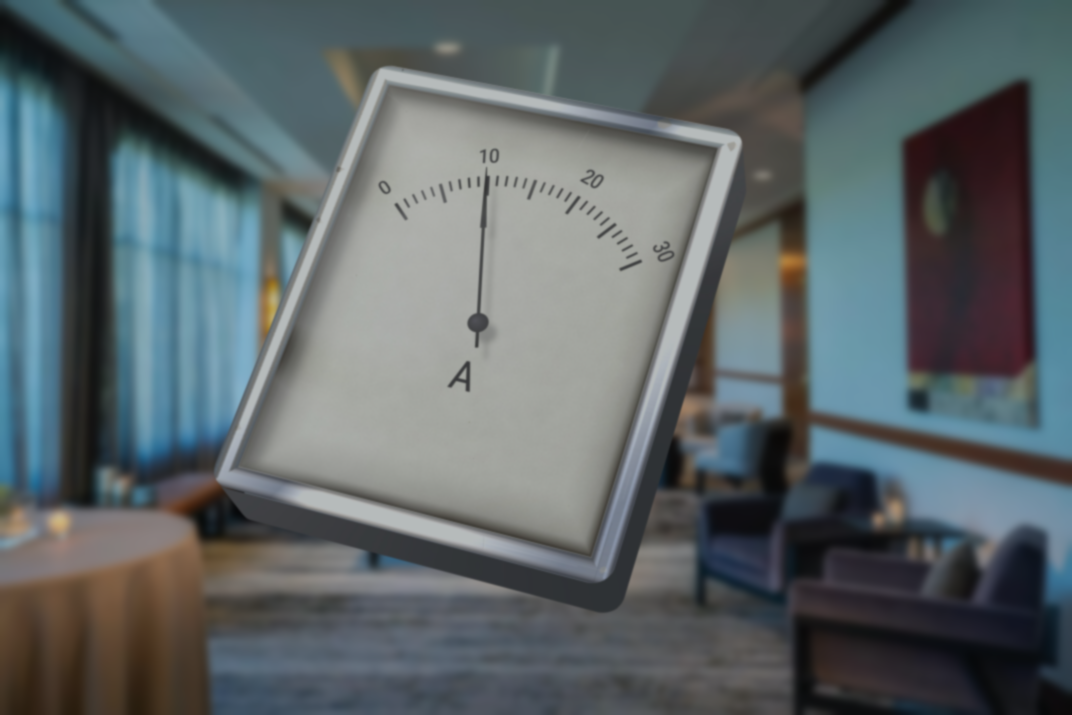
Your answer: 10A
